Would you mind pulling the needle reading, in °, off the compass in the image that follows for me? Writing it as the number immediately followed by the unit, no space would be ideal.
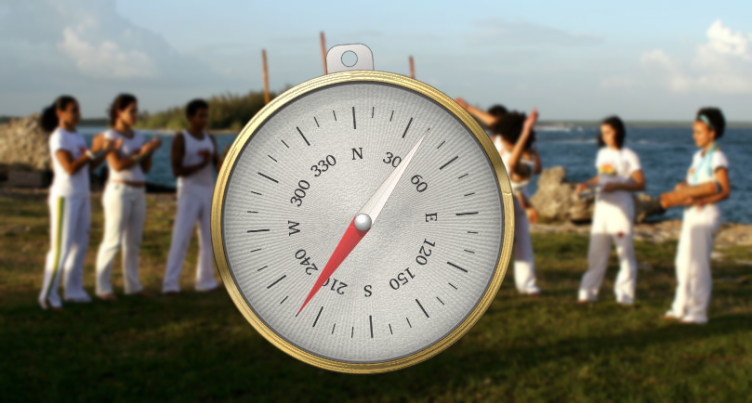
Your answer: 220°
